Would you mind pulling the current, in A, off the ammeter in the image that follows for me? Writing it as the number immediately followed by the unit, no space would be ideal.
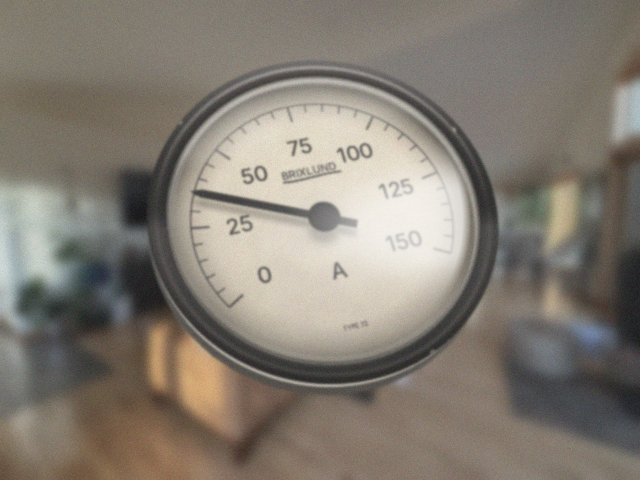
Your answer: 35A
